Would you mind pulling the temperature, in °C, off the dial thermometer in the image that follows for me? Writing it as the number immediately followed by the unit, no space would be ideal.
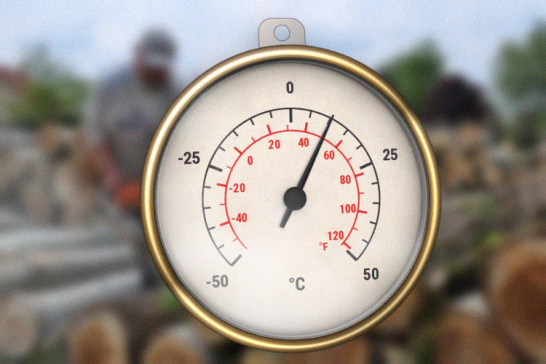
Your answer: 10°C
